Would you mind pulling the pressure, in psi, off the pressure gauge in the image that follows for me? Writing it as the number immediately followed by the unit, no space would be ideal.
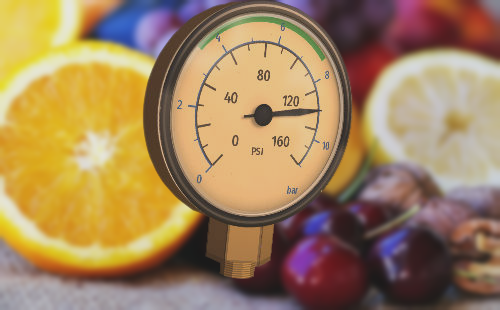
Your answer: 130psi
